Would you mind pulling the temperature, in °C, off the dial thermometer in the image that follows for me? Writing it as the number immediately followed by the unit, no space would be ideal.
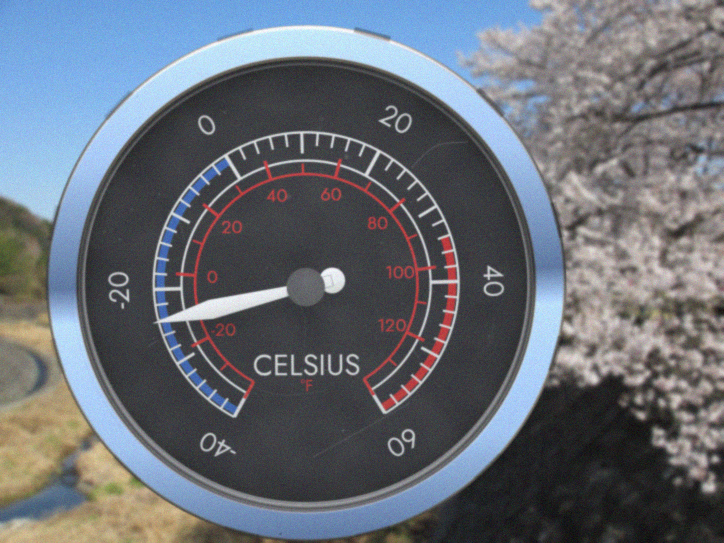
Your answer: -24°C
